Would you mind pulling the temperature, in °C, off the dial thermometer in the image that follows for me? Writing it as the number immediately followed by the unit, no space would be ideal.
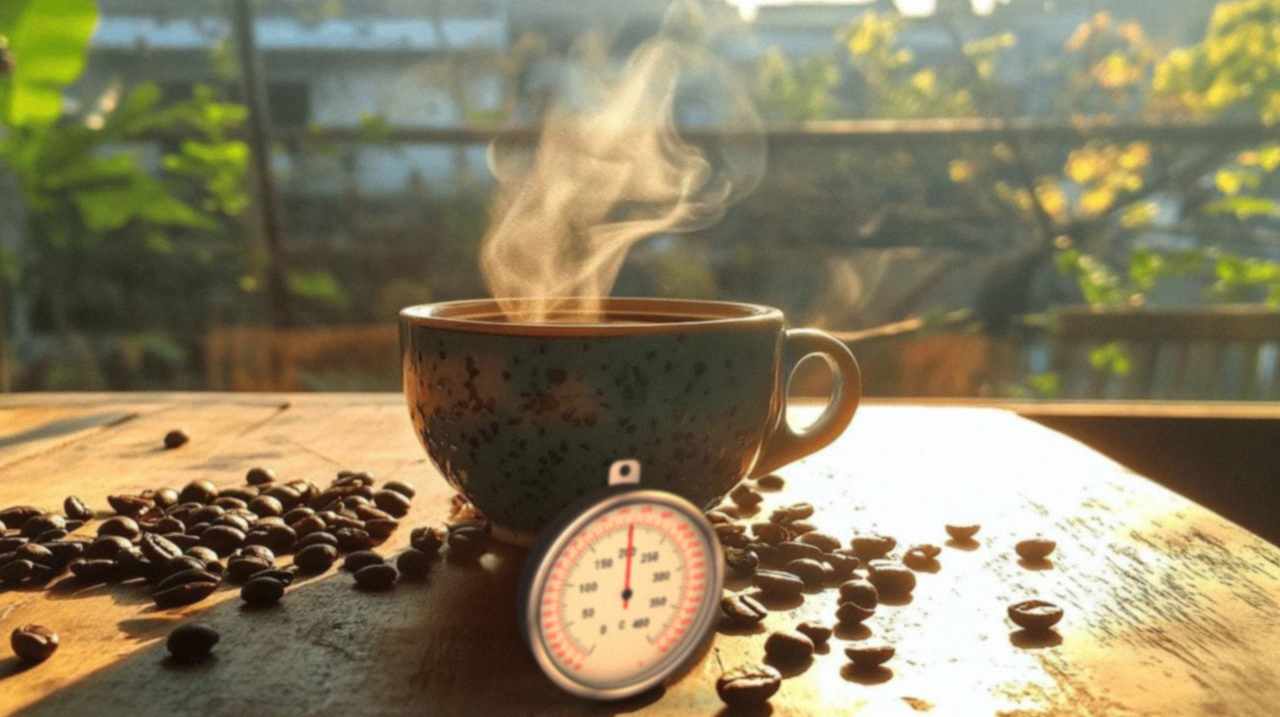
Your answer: 200°C
